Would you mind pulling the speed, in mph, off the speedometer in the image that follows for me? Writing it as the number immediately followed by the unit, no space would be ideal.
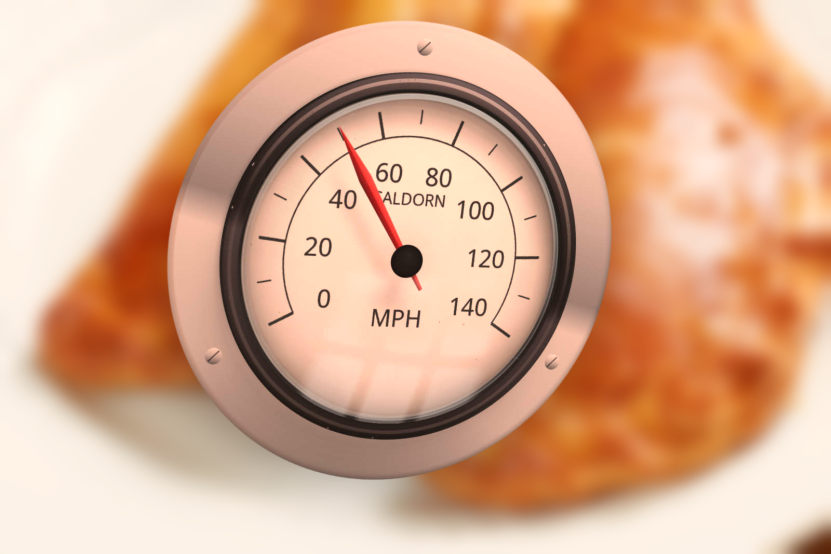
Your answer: 50mph
